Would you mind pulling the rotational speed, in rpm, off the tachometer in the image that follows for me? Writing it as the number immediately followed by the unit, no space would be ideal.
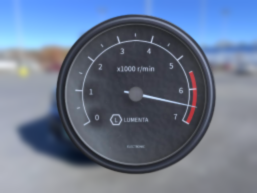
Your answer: 6500rpm
